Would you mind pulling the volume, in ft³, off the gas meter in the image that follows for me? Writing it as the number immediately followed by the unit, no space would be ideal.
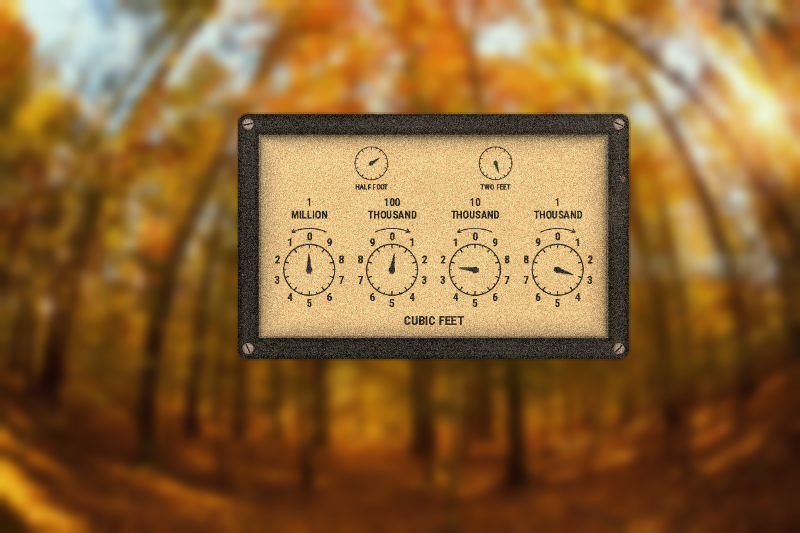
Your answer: 2300ft³
